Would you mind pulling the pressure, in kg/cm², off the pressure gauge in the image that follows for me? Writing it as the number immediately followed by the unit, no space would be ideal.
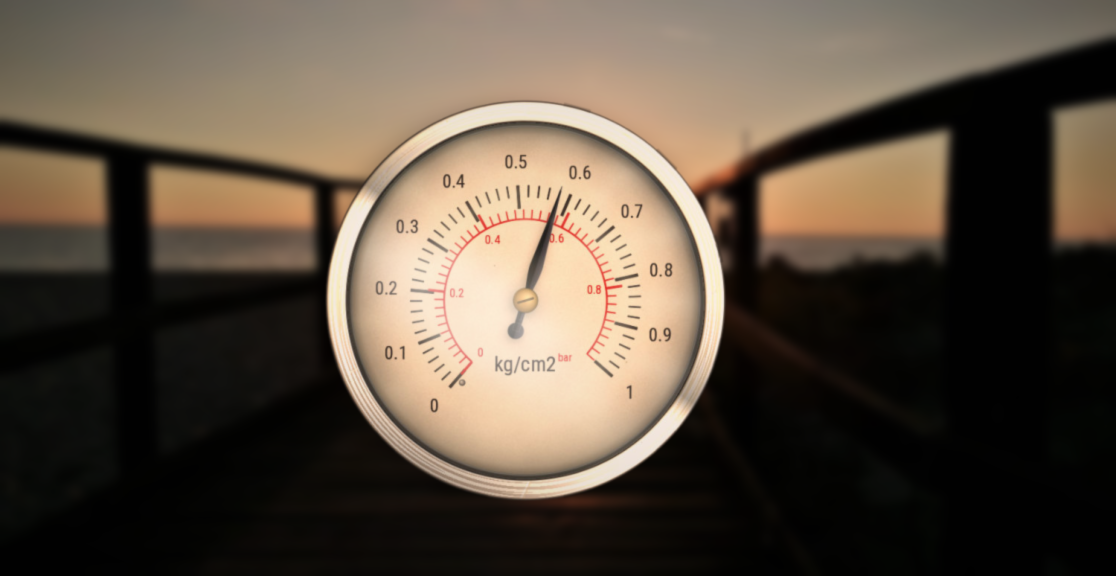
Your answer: 0.58kg/cm²
